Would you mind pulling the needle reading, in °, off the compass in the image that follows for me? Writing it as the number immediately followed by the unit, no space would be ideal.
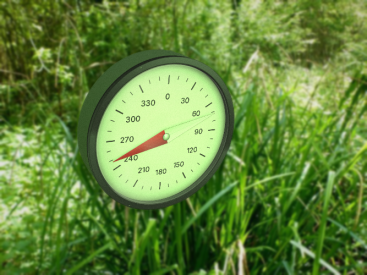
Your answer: 250°
